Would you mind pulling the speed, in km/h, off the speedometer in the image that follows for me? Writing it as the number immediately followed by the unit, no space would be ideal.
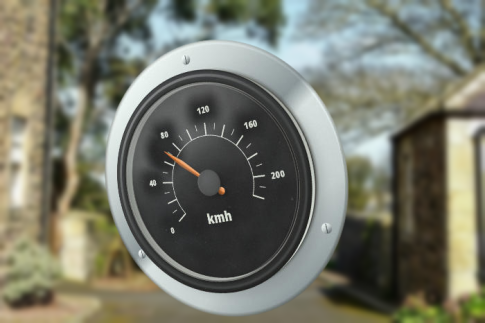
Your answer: 70km/h
